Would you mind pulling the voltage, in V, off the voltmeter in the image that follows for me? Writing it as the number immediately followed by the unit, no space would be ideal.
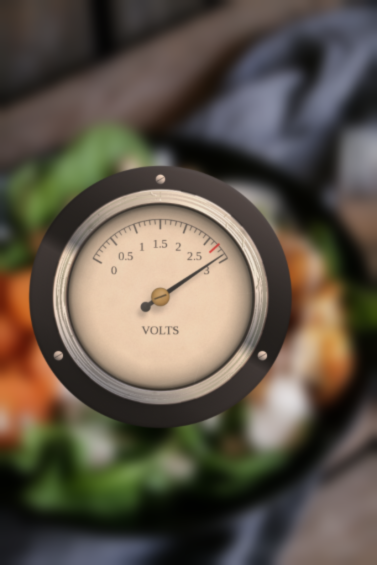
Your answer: 2.9V
